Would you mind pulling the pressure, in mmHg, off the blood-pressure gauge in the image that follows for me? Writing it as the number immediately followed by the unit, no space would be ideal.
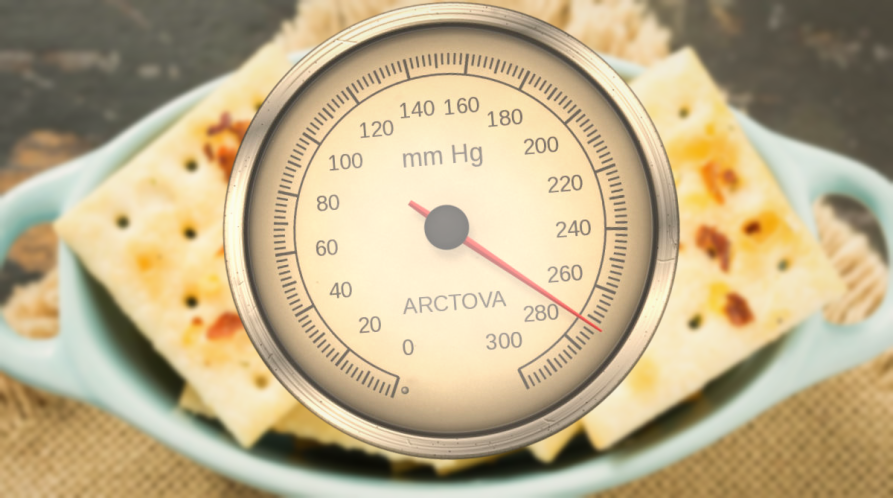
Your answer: 272mmHg
